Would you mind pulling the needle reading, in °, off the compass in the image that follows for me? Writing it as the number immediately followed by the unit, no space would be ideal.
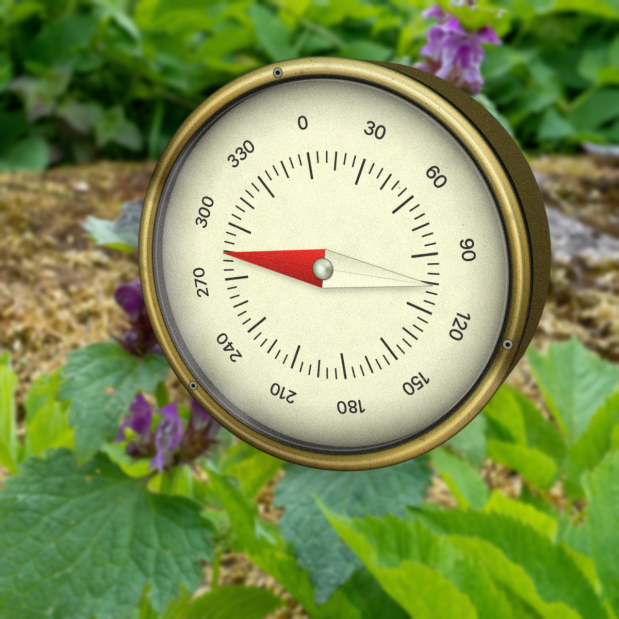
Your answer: 285°
